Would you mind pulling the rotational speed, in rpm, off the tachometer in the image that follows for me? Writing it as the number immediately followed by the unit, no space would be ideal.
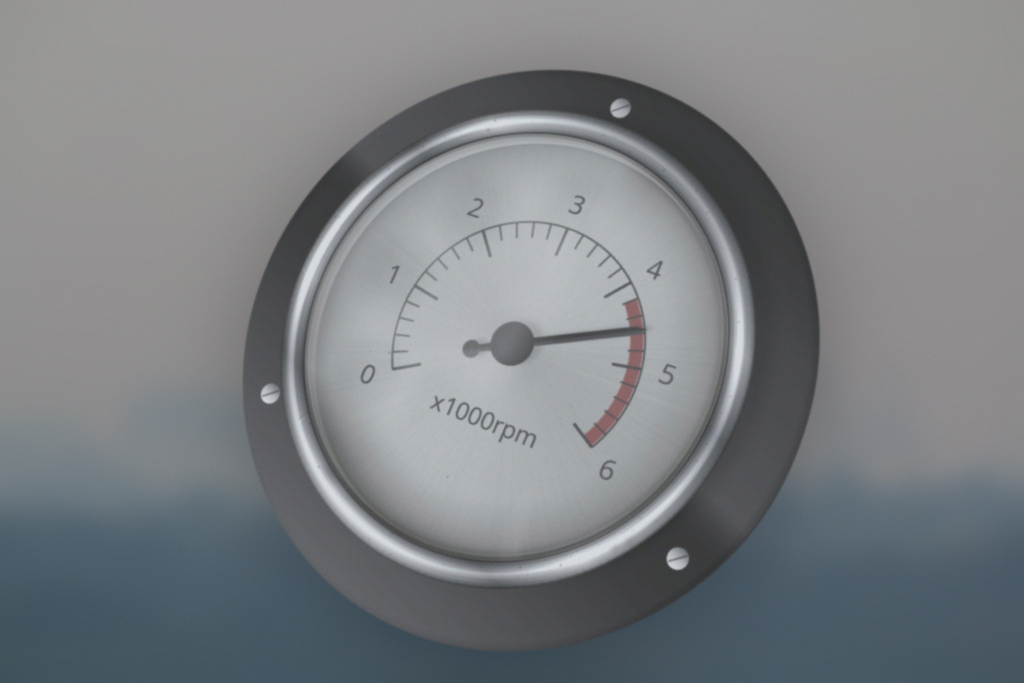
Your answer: 4600rpm
